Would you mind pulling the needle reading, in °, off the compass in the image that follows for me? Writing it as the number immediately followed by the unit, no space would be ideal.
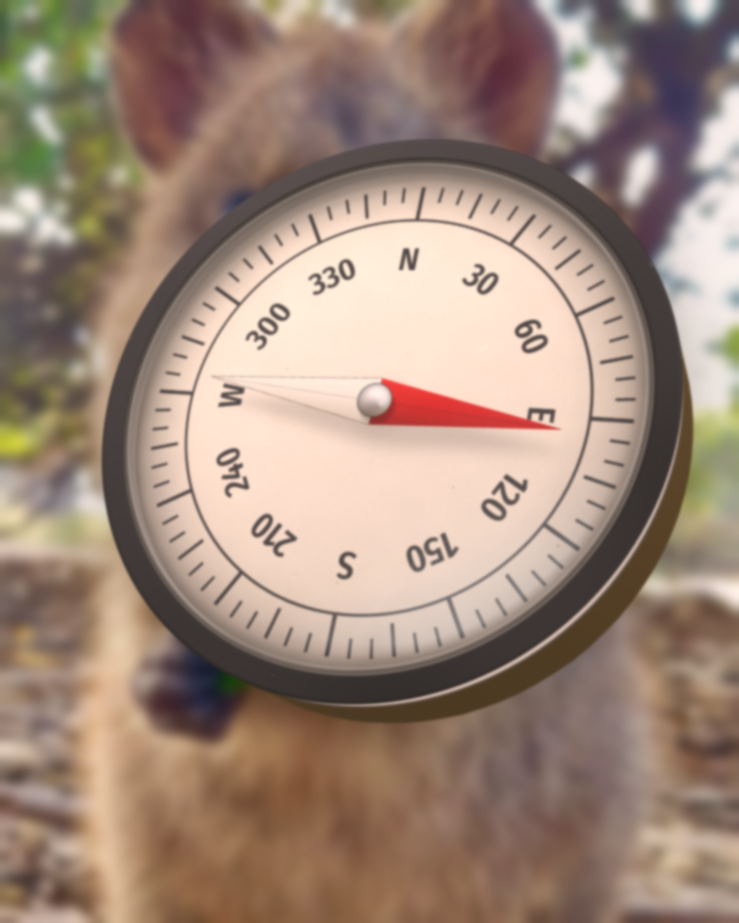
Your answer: 95°
